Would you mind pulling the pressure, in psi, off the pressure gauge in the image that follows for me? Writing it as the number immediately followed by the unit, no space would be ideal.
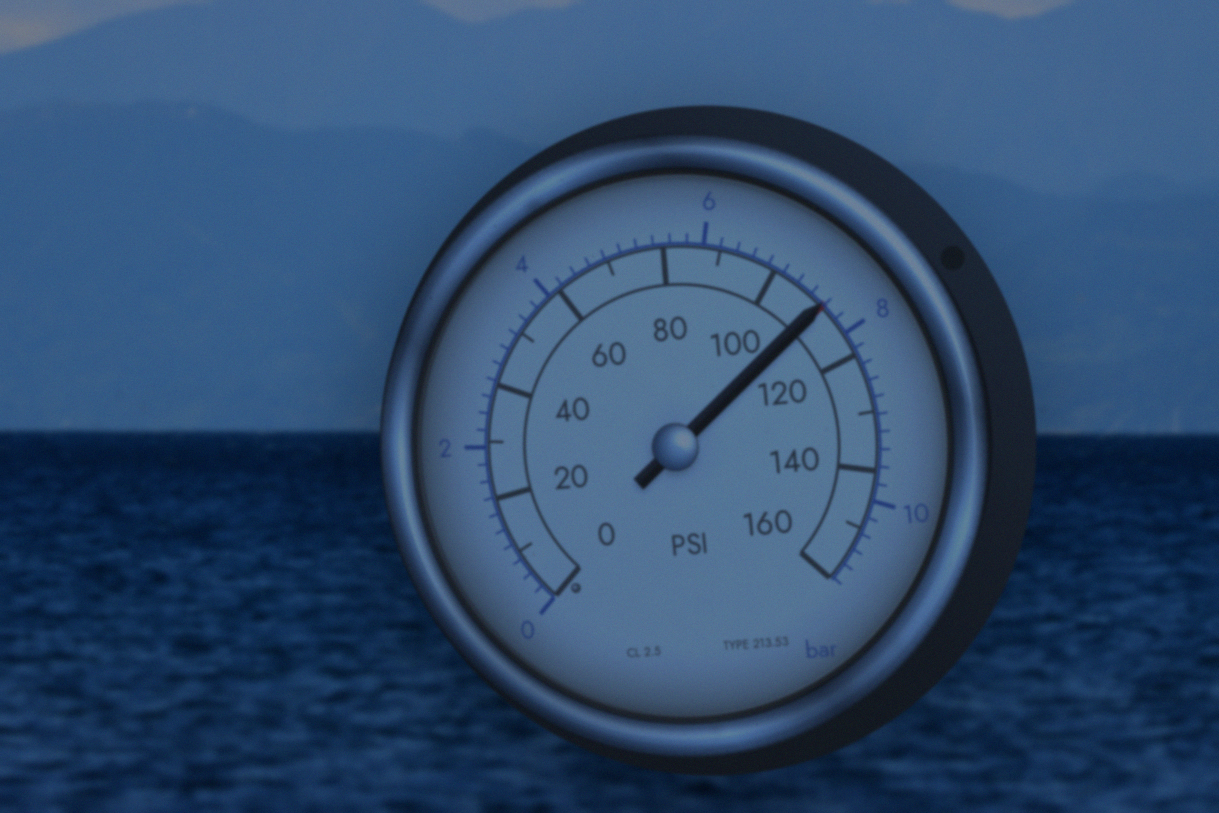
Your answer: 110psi
